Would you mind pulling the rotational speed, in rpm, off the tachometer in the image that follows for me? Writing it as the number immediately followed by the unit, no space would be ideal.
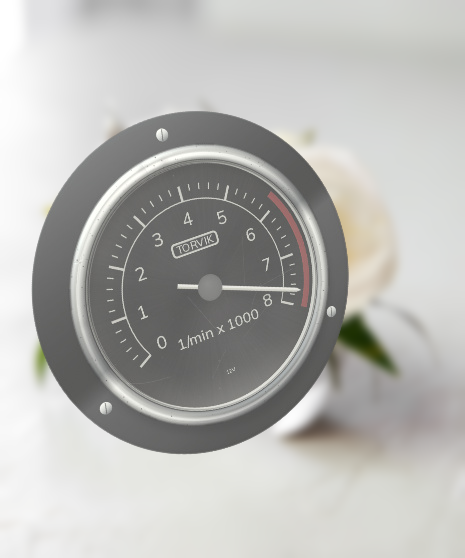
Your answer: 7700rpm
